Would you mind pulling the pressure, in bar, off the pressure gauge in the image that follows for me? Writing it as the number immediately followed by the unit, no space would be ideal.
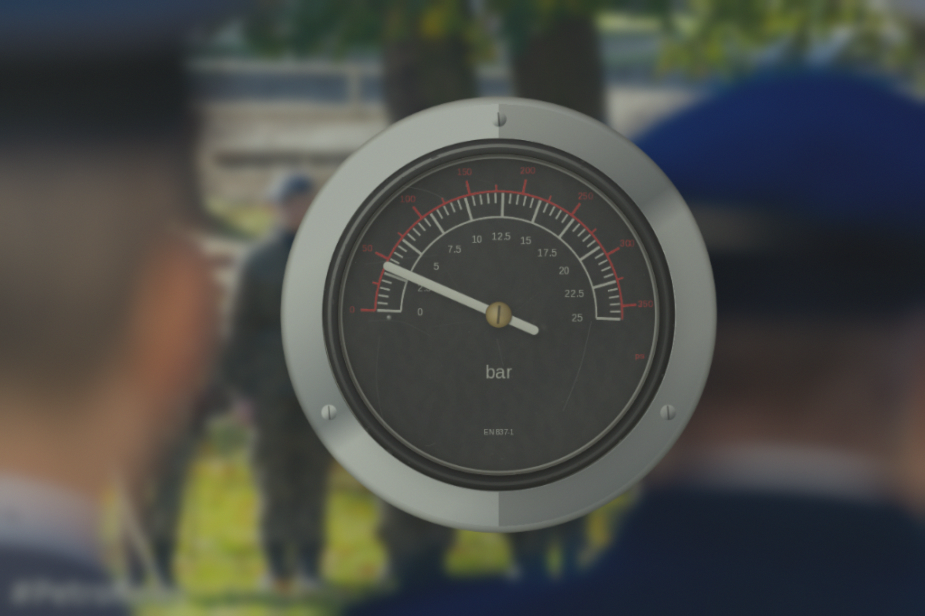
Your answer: 3bar
